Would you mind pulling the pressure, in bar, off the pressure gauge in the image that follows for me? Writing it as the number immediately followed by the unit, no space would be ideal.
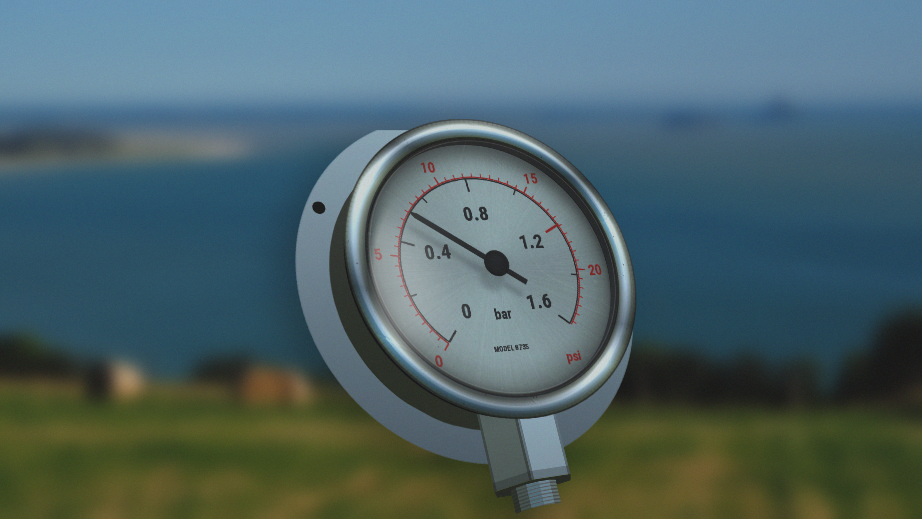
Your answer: 0.5bar
